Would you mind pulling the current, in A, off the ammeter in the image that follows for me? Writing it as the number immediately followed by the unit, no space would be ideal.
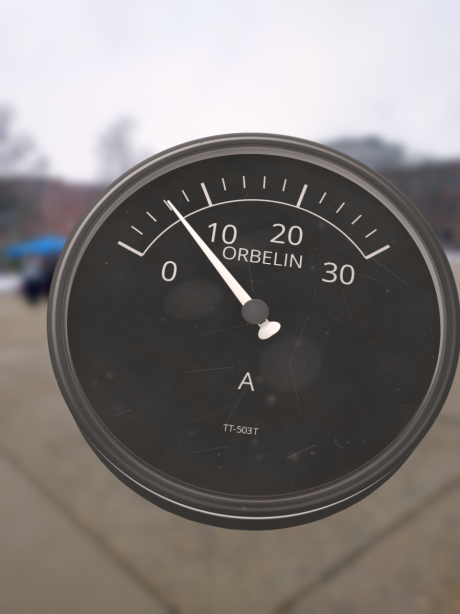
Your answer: 6A
